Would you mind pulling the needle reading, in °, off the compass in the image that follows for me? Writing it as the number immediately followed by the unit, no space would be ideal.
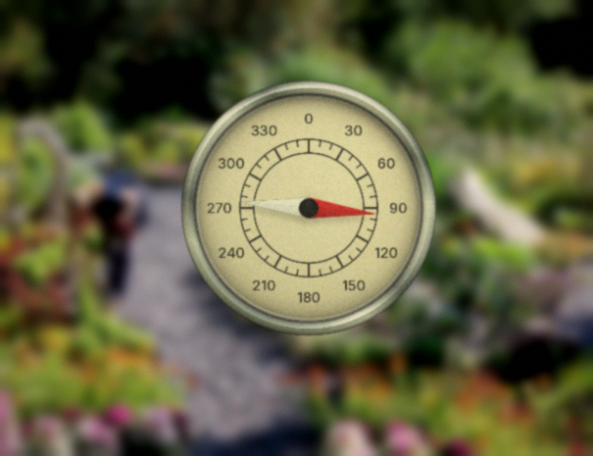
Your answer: 95°
